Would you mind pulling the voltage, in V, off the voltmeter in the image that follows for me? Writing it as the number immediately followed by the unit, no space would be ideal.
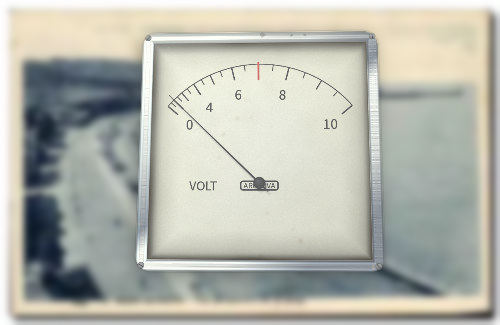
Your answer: 2V
